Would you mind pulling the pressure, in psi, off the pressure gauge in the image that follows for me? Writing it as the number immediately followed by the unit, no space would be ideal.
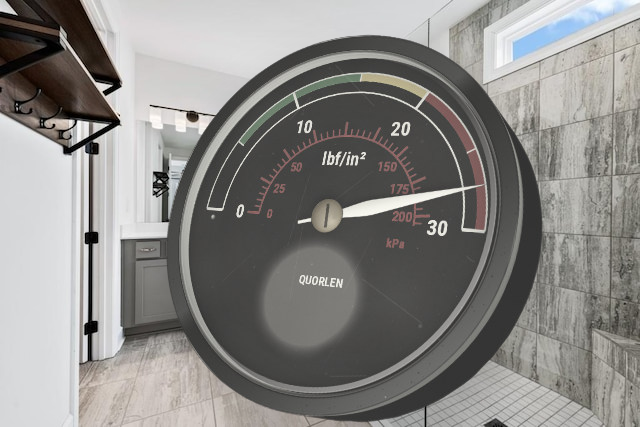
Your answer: 27.5psi
